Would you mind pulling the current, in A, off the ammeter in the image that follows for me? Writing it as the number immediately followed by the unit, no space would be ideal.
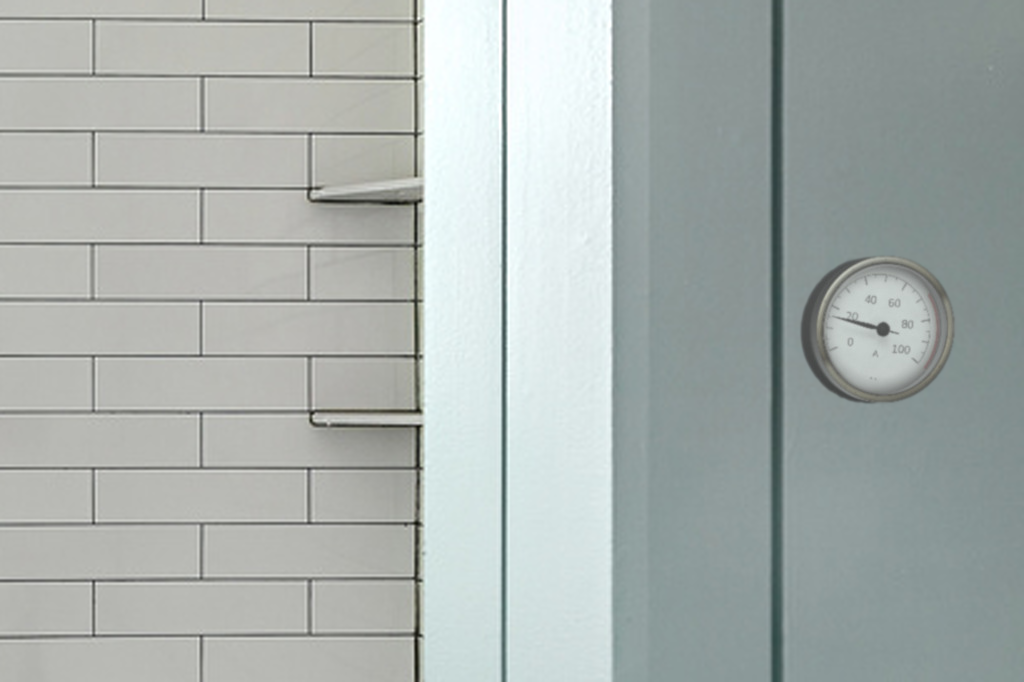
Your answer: 15A
